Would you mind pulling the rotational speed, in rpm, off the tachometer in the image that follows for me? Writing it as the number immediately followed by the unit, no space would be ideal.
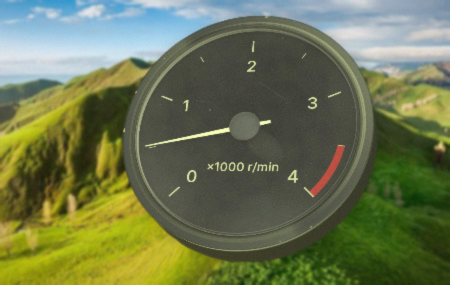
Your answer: 500rpm
